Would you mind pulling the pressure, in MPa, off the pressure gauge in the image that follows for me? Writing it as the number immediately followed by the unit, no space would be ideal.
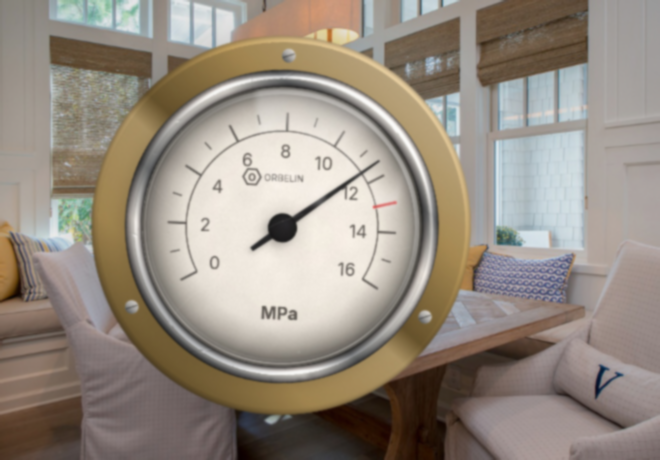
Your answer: 11.5MPa
